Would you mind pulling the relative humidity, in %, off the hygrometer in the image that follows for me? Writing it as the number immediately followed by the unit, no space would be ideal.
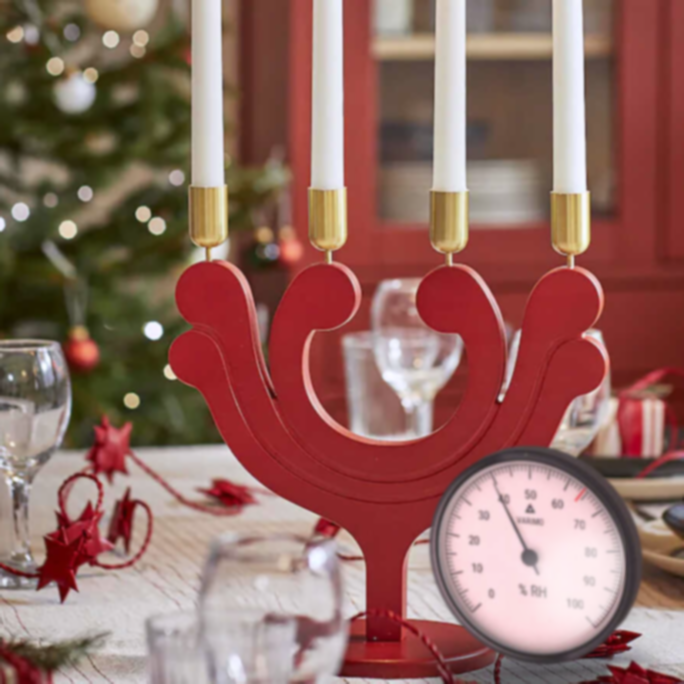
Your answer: 40%
